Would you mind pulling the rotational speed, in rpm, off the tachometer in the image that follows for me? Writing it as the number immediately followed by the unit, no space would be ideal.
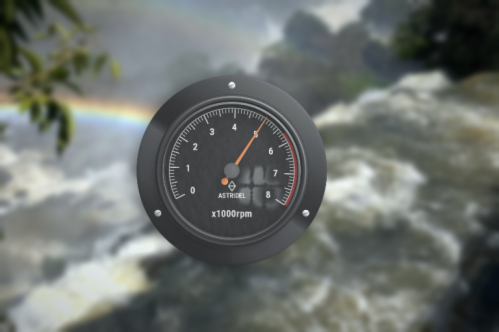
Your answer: 5000rpm
